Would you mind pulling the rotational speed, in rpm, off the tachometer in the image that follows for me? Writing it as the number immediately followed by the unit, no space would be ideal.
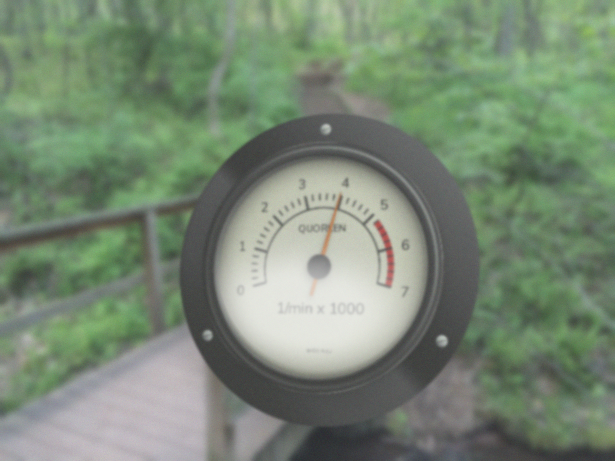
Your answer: 4000rpm
